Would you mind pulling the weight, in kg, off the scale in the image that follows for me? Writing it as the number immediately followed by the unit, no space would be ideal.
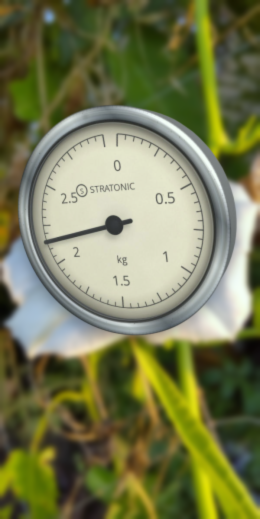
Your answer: 2.15kg
